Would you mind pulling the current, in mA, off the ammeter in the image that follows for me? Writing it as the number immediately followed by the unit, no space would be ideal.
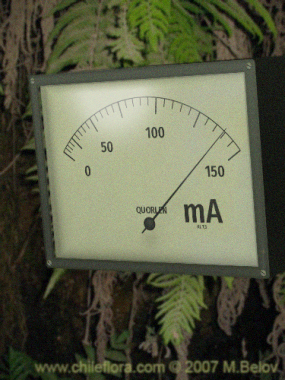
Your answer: 140mA
